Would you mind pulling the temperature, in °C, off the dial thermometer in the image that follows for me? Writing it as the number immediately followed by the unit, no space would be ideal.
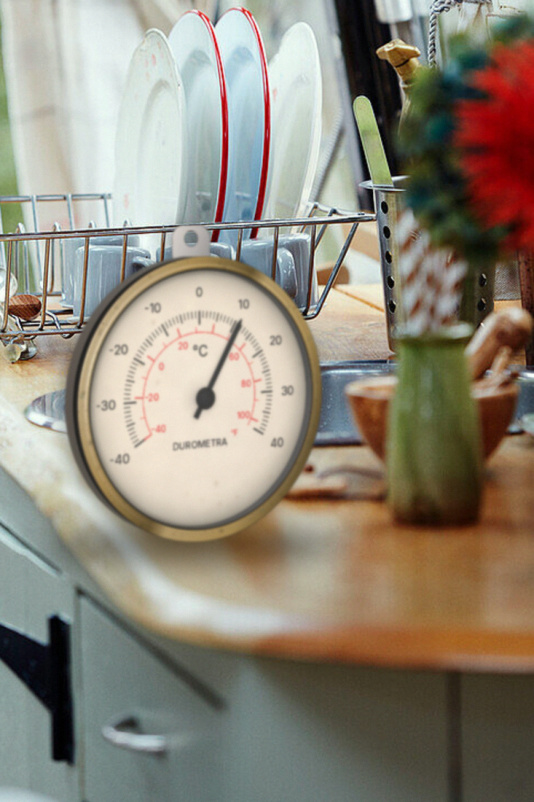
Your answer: 10°C
